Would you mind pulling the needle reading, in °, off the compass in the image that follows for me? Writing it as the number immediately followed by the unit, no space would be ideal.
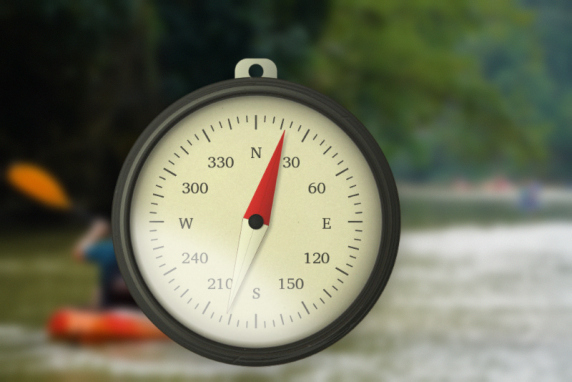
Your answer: 17.5°
